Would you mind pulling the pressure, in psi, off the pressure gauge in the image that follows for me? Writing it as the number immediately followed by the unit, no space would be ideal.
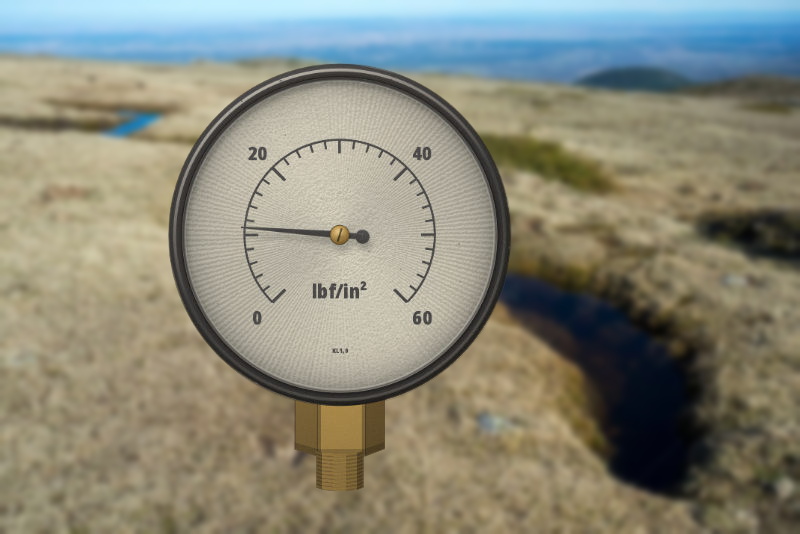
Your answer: 11psi
